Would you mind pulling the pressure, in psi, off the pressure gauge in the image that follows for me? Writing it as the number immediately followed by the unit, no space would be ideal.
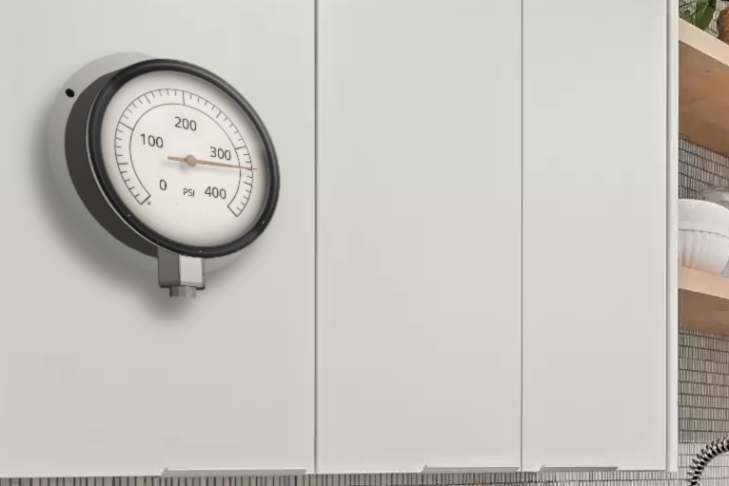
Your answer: 330psi
